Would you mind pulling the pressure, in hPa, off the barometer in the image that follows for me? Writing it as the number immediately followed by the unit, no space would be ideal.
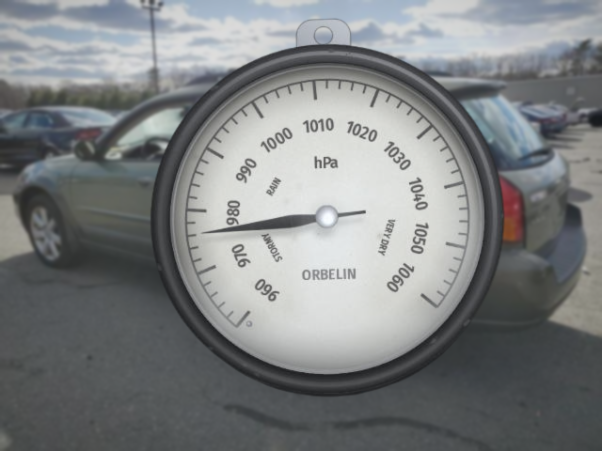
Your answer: 976hPa
